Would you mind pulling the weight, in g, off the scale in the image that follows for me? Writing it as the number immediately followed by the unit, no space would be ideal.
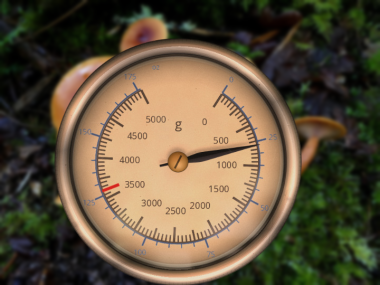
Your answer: 750g
